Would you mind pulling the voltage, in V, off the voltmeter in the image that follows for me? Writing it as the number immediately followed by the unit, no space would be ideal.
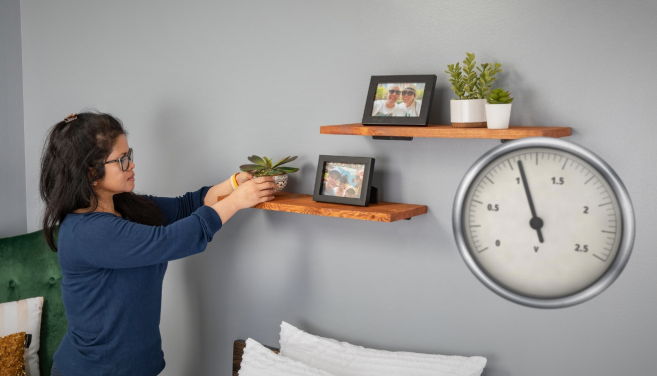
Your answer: 1.1V
